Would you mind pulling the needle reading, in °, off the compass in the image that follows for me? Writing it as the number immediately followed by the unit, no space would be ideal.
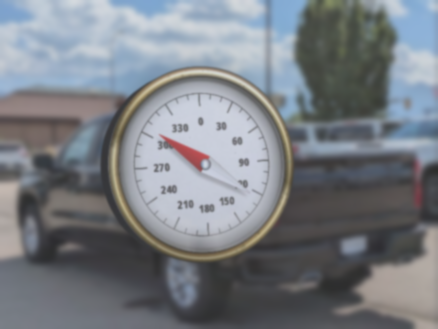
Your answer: 305°
